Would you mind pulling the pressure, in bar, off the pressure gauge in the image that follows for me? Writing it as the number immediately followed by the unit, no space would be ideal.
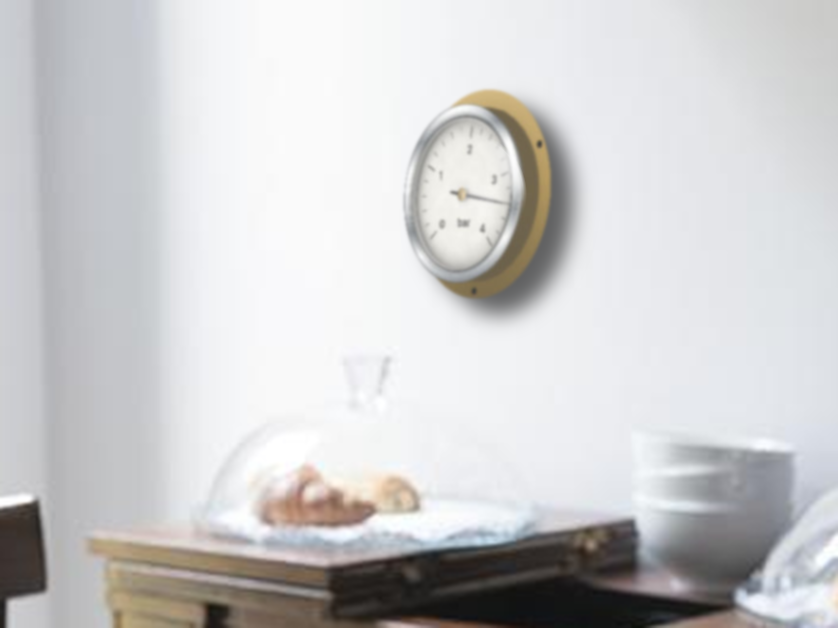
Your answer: 3.4bar
